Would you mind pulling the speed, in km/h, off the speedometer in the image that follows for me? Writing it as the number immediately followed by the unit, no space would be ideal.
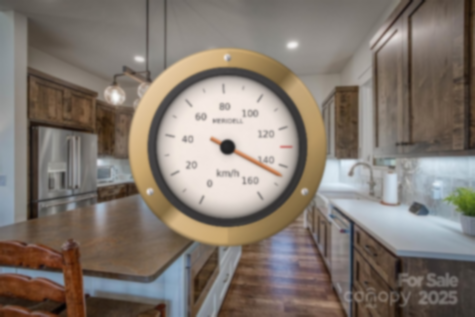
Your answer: 145km/h
